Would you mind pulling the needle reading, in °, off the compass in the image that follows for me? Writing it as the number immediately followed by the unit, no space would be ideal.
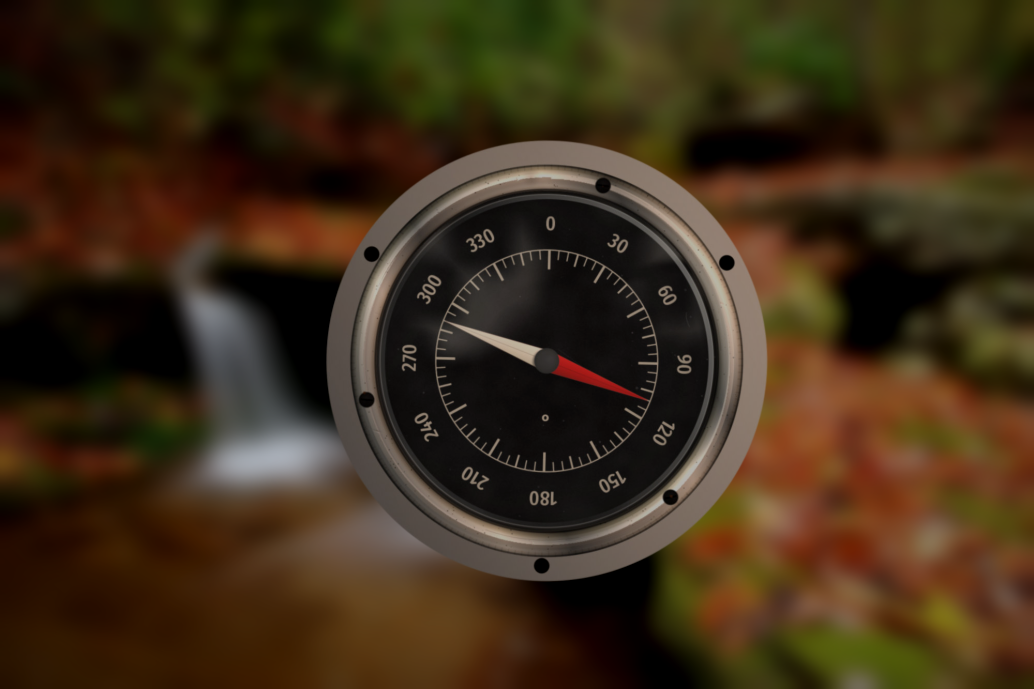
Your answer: 110°
